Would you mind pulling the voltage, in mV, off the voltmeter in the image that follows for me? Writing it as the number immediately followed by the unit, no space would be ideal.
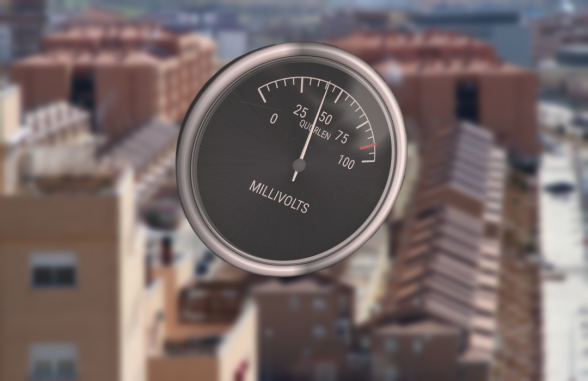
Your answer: 40mV
